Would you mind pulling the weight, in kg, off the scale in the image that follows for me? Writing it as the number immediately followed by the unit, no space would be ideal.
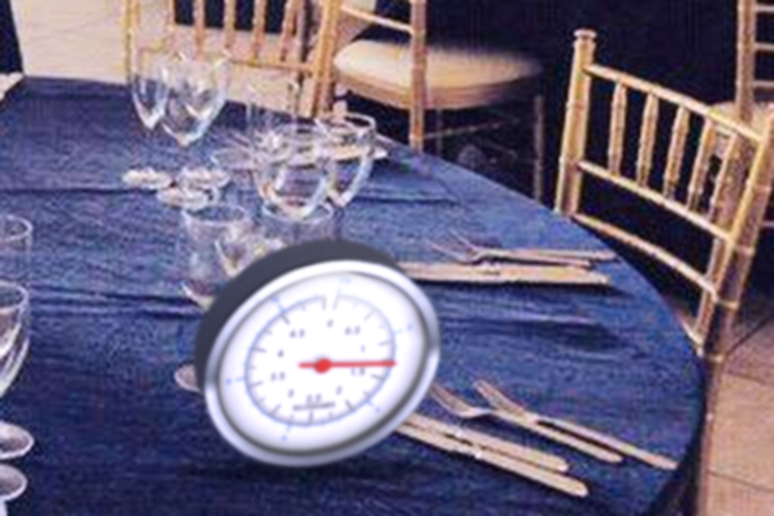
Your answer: 1.25kg
